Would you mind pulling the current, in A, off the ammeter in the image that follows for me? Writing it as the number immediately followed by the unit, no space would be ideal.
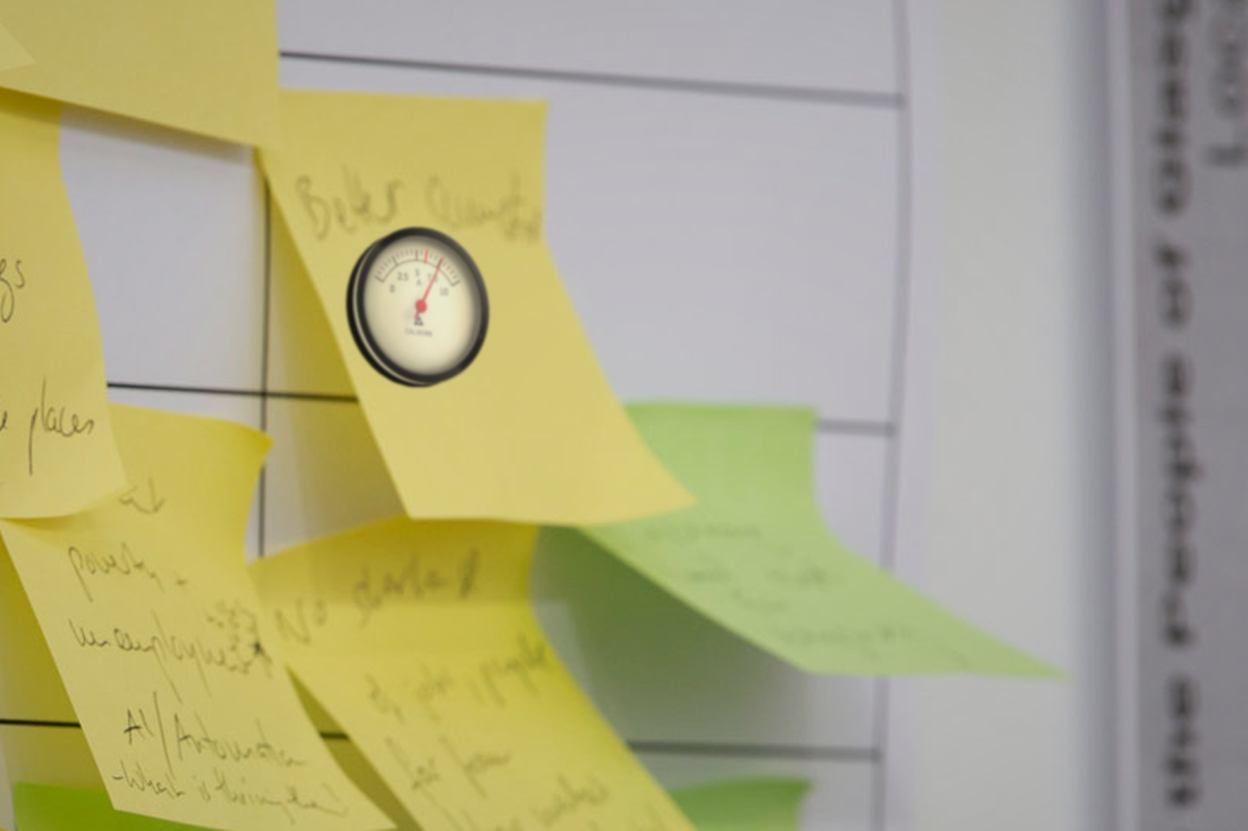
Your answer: 7.5A
